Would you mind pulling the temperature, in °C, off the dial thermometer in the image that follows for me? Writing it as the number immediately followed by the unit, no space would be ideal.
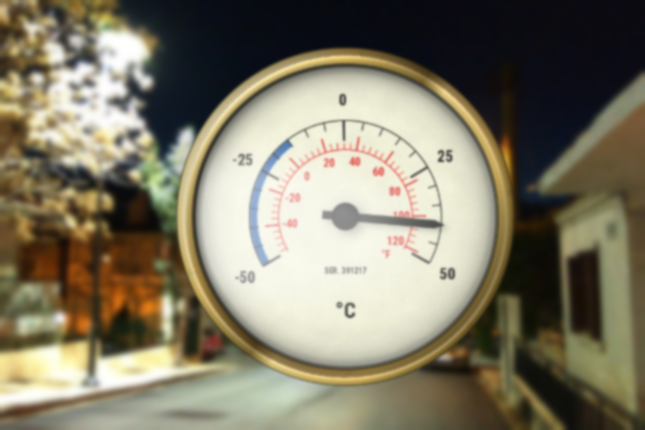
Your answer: 40°C
